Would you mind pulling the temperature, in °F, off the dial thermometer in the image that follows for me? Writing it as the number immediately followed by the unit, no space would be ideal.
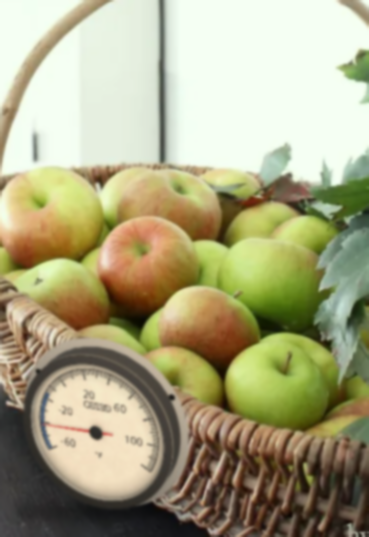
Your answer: -40°F
